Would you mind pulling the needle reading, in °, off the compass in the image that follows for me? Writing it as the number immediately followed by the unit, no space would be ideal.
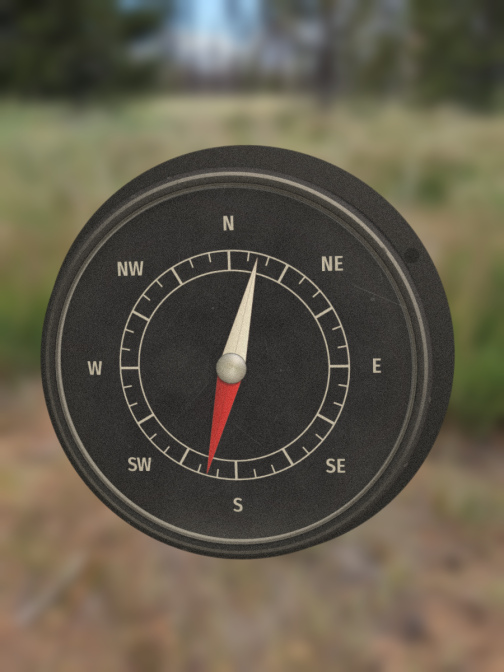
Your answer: 195°
